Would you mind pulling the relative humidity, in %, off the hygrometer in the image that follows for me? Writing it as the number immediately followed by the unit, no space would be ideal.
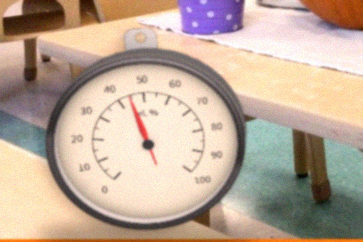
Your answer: 45%
